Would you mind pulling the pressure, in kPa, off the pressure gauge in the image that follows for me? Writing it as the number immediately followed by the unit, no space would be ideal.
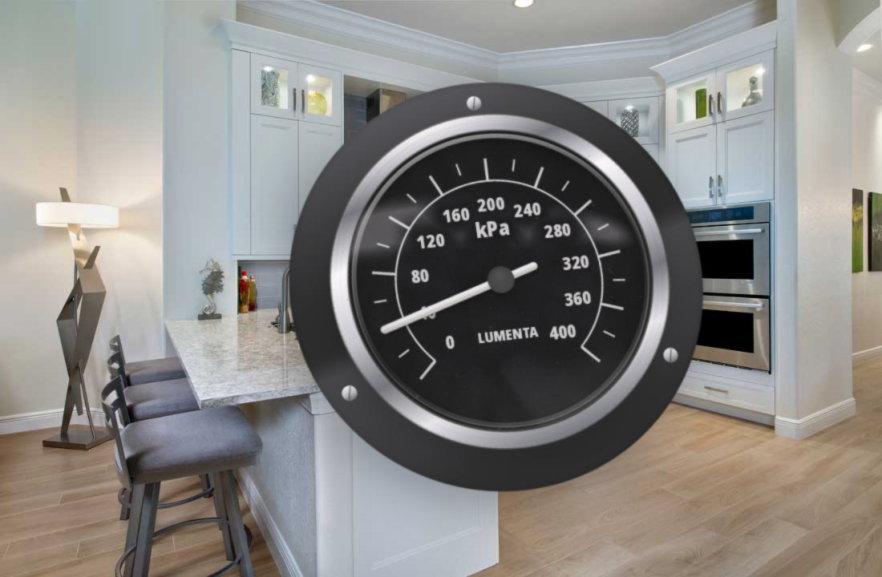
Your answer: 40kPa
